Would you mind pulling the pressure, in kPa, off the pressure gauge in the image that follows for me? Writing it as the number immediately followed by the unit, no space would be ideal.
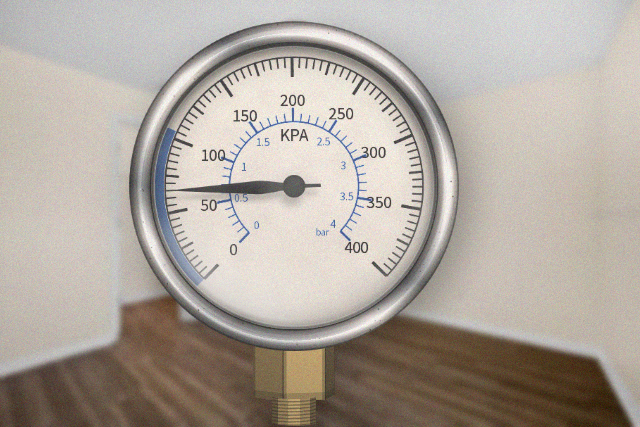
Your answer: 65kPa
